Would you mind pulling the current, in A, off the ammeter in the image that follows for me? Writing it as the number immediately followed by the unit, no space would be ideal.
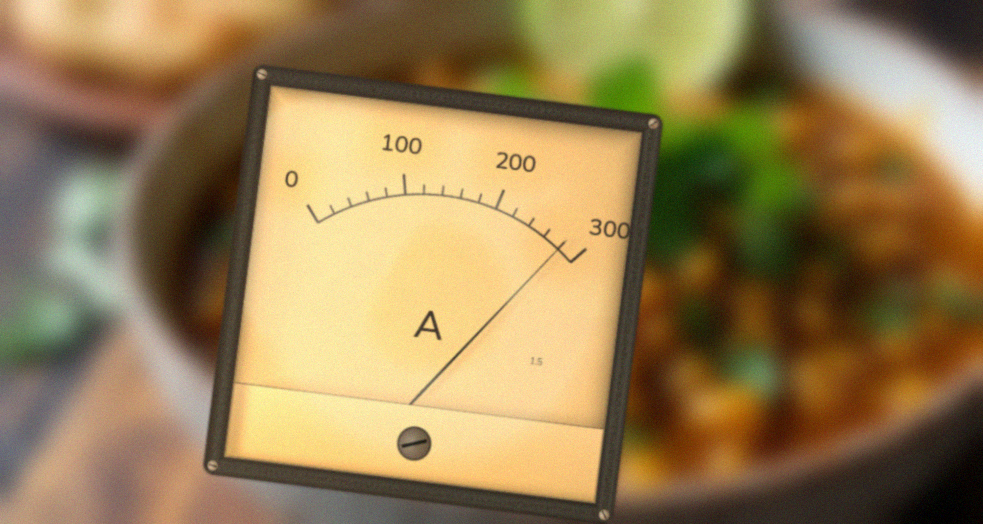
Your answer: 280A
